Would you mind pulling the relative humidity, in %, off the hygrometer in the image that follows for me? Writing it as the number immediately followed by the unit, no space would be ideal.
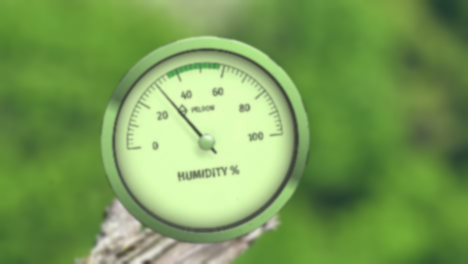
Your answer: 30%
